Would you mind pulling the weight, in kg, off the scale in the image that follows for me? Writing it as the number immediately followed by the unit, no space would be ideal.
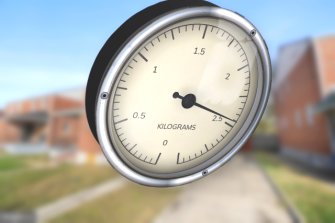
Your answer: 2.45kg
